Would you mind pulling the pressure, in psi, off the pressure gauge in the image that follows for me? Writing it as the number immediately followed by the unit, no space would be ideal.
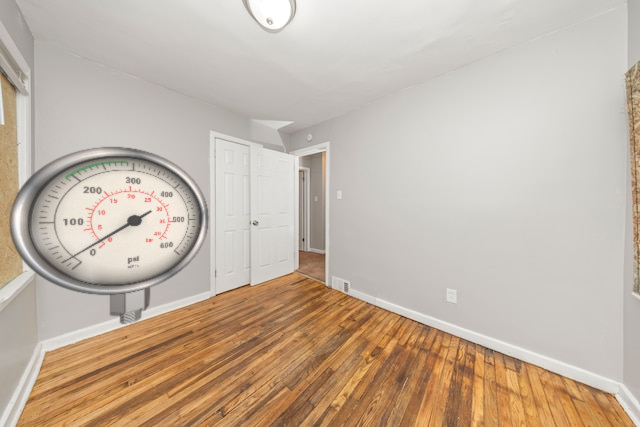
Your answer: 20psi
